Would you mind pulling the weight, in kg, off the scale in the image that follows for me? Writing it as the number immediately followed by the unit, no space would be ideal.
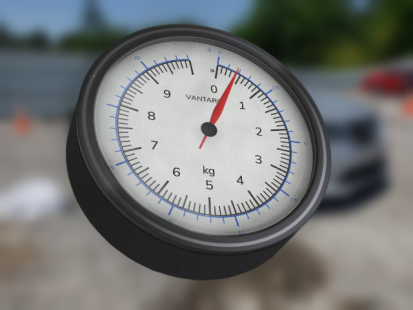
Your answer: 0.4kg
